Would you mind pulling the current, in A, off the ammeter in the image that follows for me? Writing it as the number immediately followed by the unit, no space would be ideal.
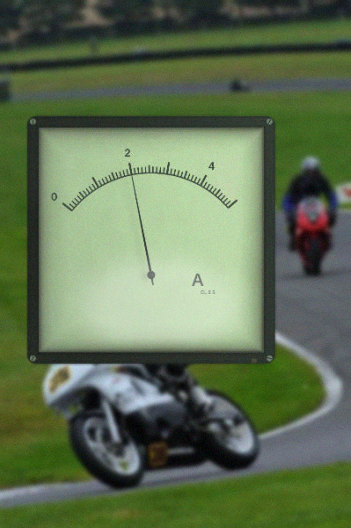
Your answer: 2A
